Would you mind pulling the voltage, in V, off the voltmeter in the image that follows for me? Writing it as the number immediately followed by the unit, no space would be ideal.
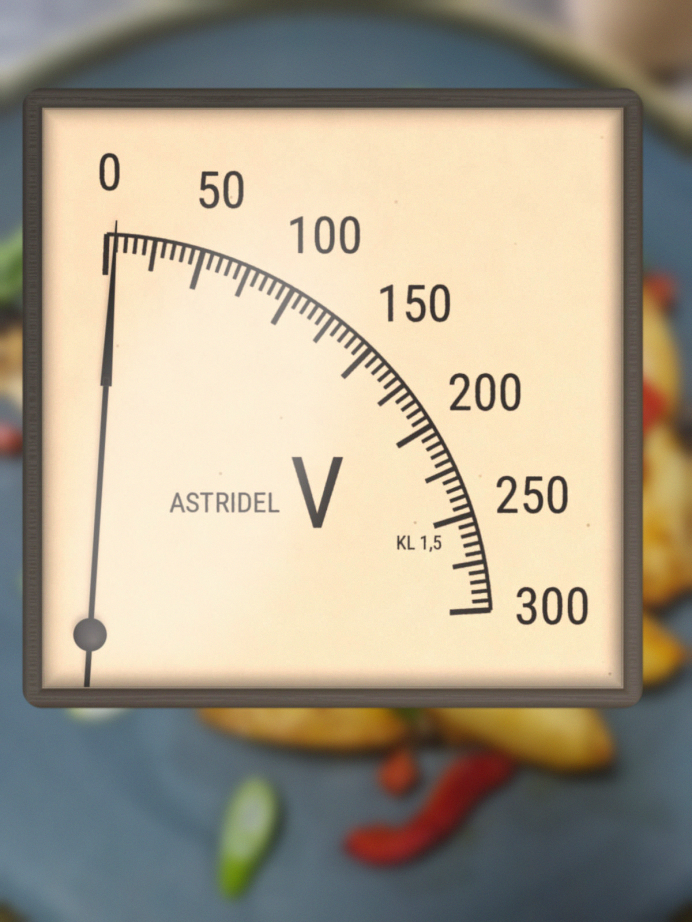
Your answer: 5V
